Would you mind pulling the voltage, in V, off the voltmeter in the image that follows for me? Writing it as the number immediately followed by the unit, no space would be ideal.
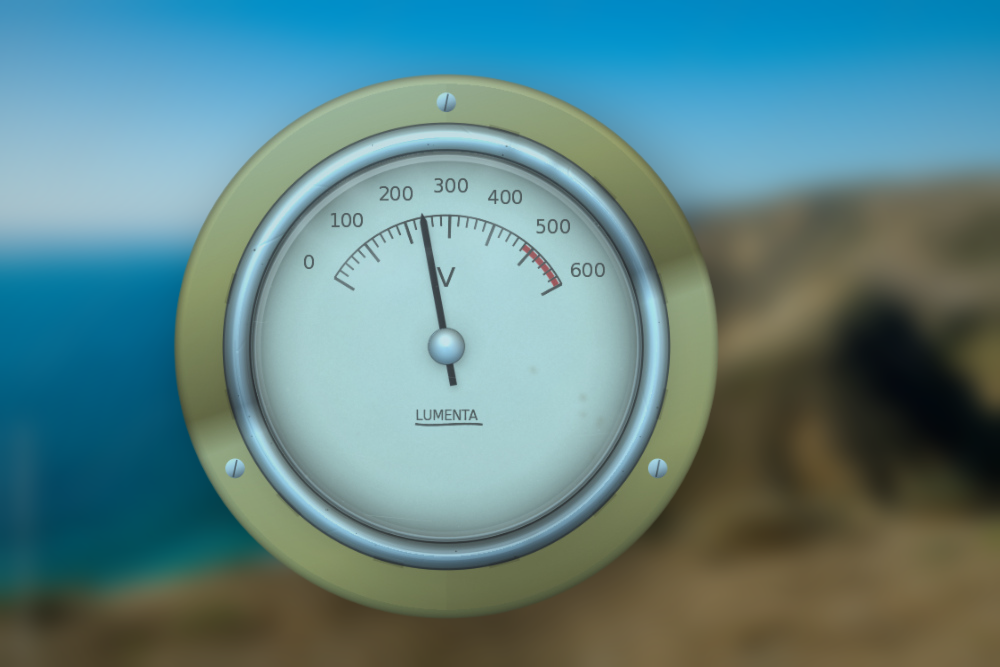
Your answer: 240V
